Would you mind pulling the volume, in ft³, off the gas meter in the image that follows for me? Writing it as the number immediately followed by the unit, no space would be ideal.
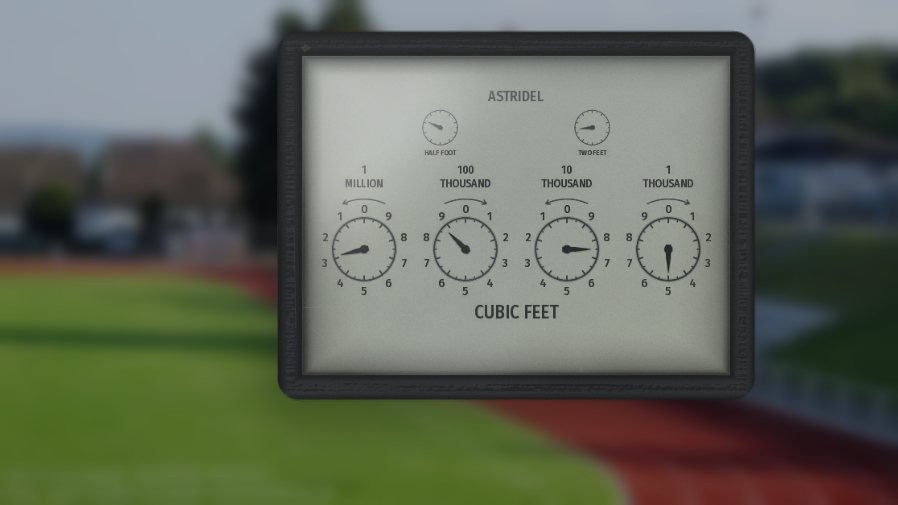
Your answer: 287500ft³
